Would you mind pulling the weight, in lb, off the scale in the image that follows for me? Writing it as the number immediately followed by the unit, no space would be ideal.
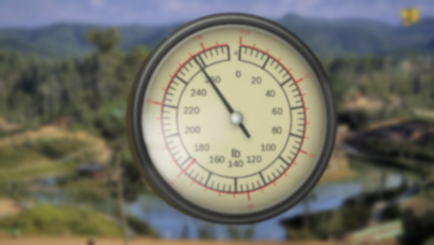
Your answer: 256lb
